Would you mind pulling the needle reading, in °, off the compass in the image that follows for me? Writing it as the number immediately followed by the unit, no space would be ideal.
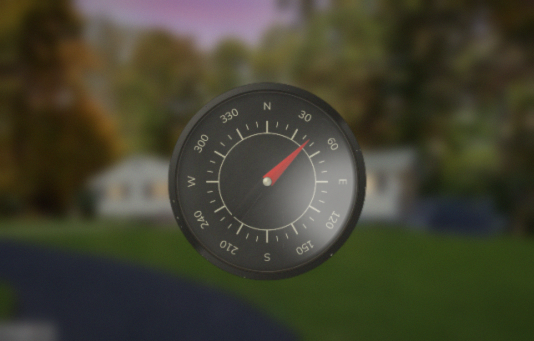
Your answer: 45°
